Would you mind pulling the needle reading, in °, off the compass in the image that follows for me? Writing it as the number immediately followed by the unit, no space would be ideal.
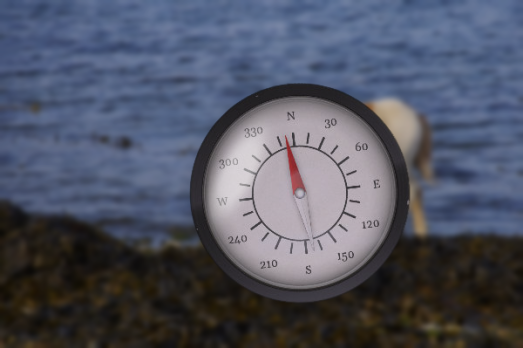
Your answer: 352.5°
